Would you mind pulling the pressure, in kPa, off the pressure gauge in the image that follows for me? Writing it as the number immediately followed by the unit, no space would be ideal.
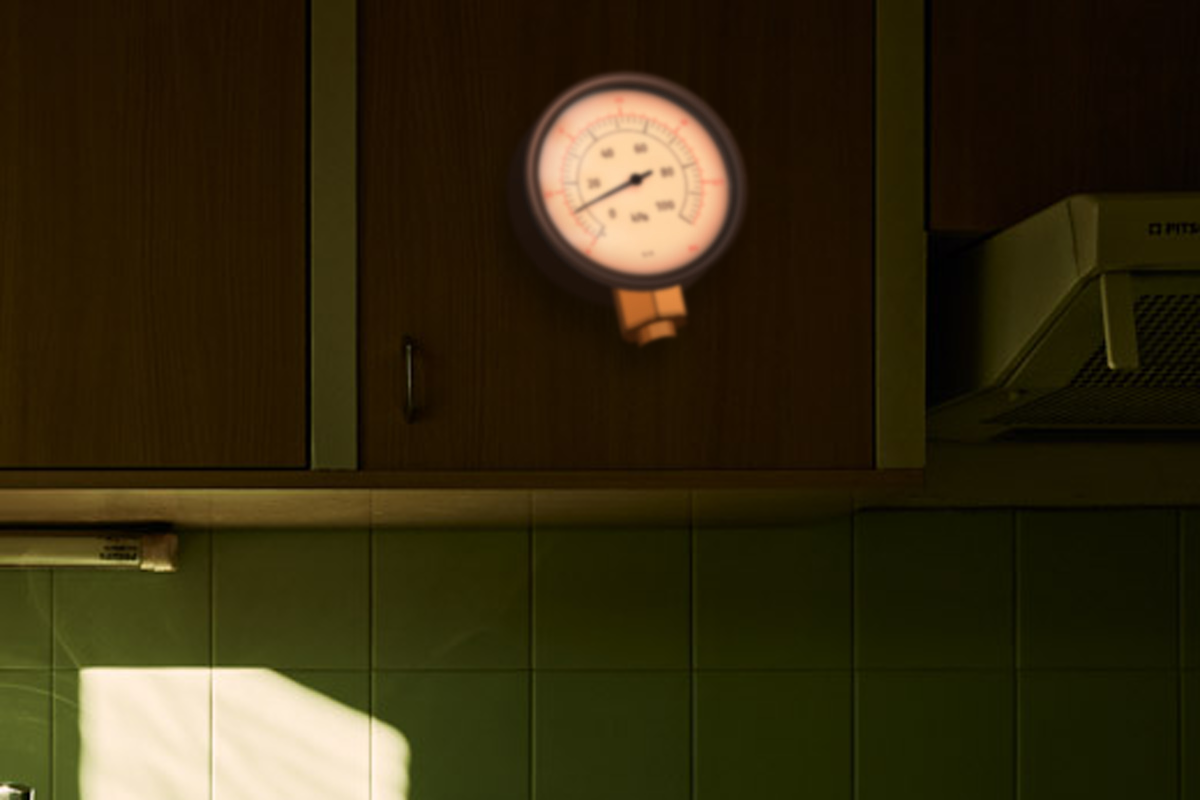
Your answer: 10kPa
